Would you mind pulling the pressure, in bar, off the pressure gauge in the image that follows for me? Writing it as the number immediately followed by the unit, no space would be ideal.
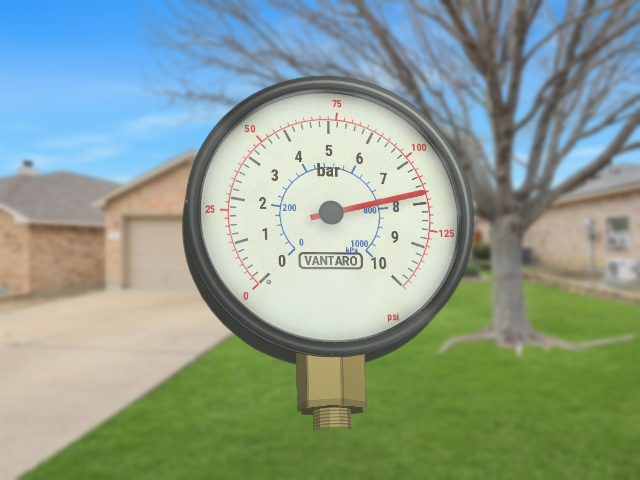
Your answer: 7.8bar
